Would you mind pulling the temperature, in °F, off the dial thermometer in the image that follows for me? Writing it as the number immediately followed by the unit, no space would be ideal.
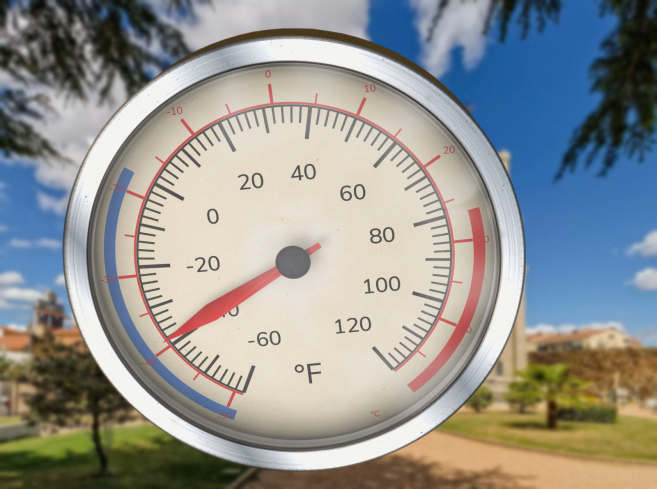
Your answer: -38°F
